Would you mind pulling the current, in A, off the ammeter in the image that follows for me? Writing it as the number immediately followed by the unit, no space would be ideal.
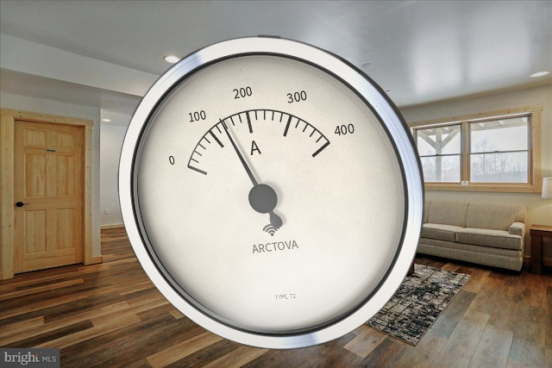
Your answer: 140A
